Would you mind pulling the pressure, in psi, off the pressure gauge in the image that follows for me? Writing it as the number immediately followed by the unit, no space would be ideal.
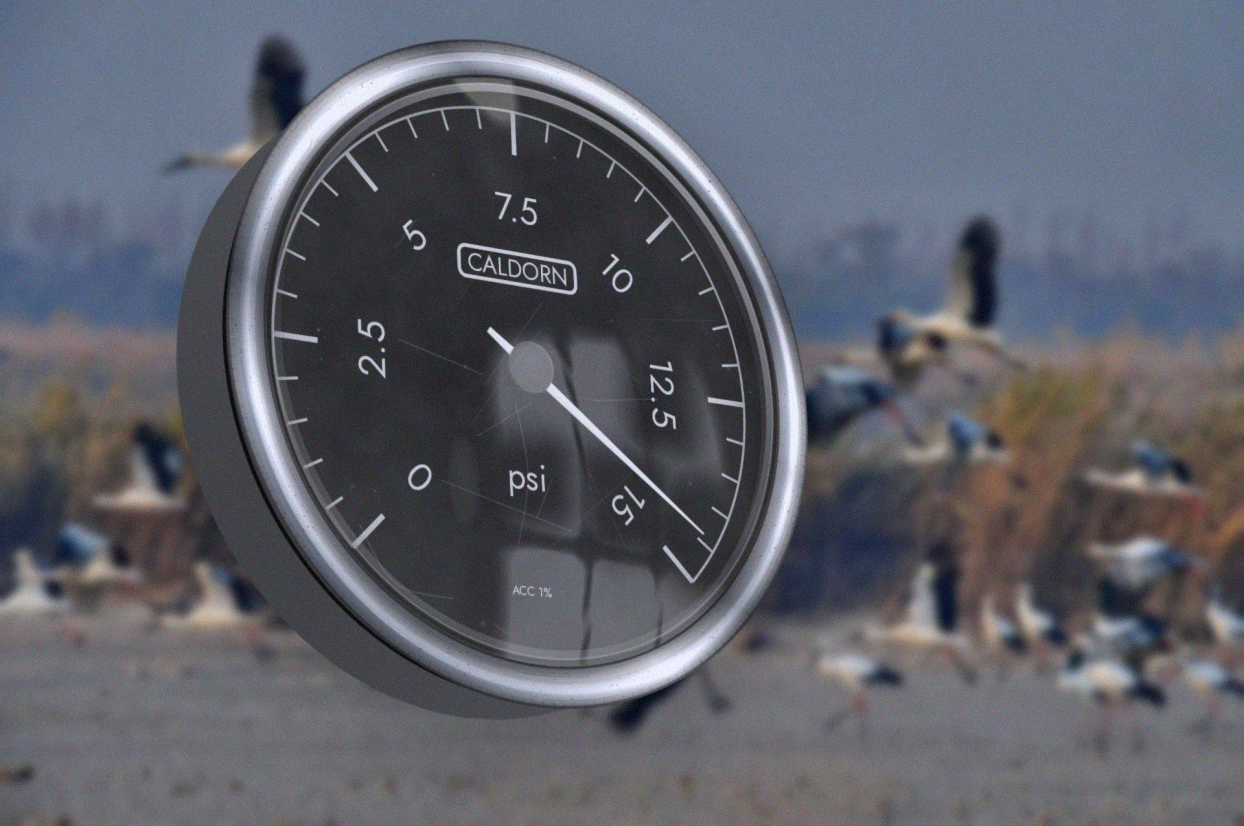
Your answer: 14.5psi
